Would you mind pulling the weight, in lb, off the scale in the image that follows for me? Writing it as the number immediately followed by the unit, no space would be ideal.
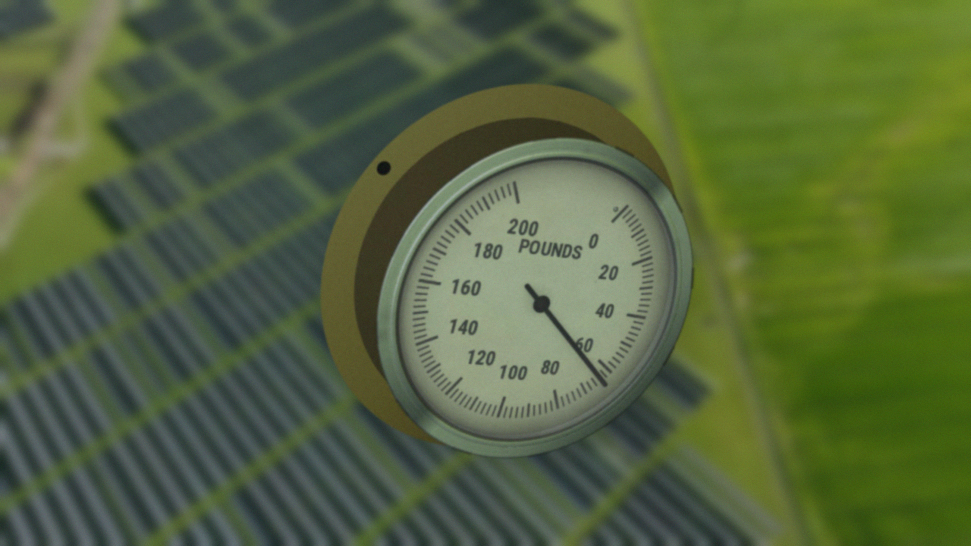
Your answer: 64lb
